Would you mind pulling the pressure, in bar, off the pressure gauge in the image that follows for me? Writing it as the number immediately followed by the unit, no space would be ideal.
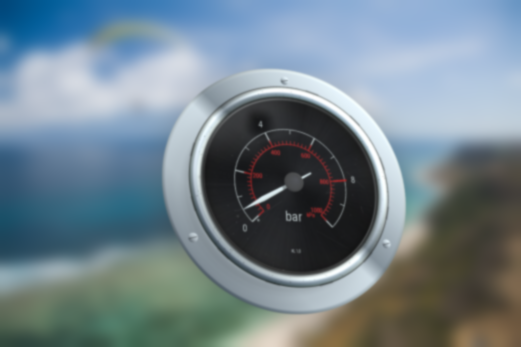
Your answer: 0.5bar
